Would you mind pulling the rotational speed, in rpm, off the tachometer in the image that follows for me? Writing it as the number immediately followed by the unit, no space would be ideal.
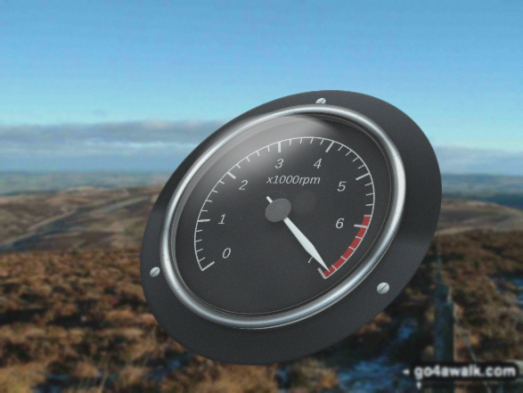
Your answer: 6900rpm
